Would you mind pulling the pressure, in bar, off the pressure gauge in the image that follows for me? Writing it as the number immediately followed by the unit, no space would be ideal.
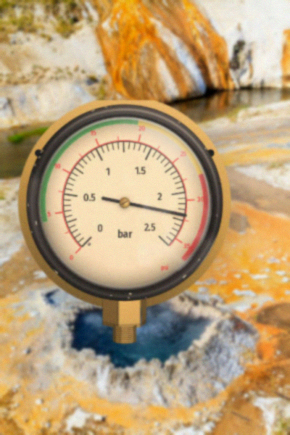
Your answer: 2.2bar
